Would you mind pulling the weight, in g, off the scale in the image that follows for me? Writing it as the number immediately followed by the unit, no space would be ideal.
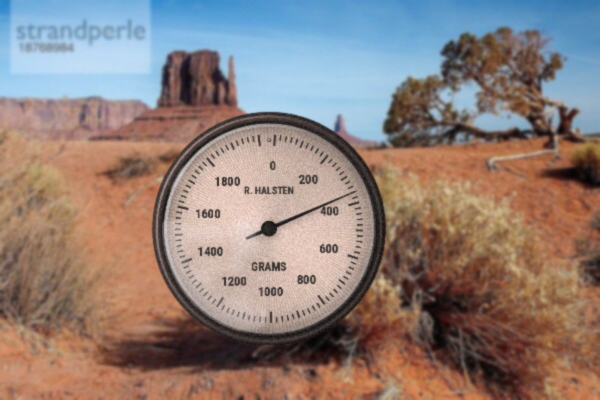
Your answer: 360g
